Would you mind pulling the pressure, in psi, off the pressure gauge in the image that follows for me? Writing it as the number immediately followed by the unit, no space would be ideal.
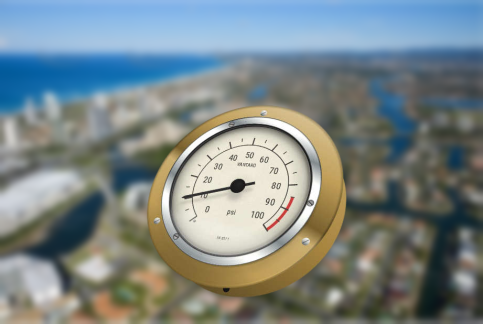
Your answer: 10psi
